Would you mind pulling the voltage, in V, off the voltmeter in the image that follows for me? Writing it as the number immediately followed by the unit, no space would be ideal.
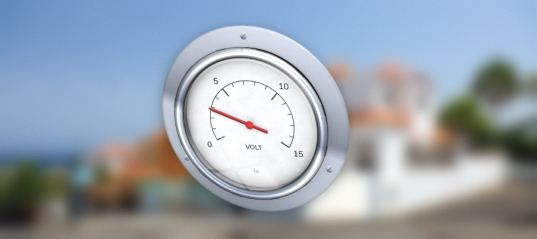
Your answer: 3V
